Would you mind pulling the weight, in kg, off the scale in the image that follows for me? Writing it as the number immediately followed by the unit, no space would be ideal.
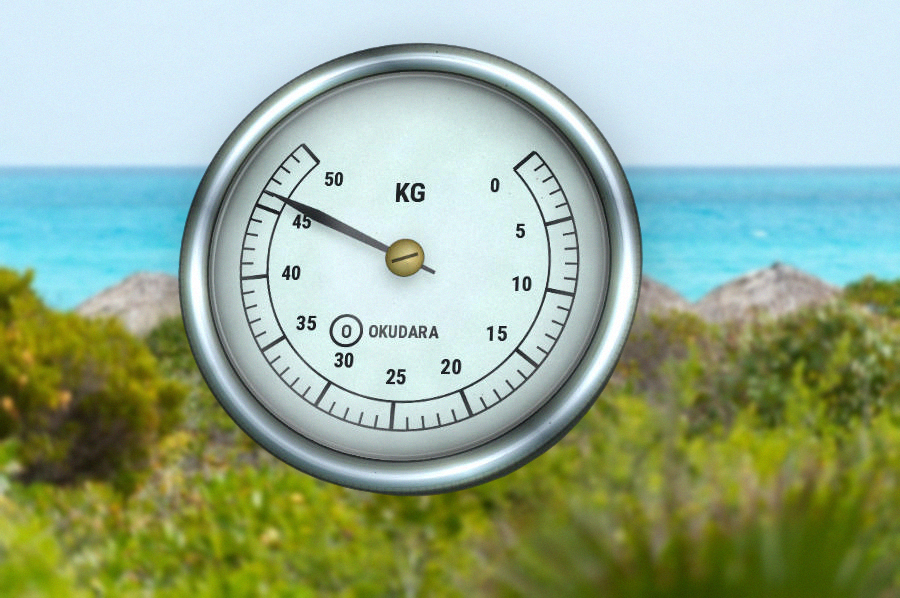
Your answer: 46kg
